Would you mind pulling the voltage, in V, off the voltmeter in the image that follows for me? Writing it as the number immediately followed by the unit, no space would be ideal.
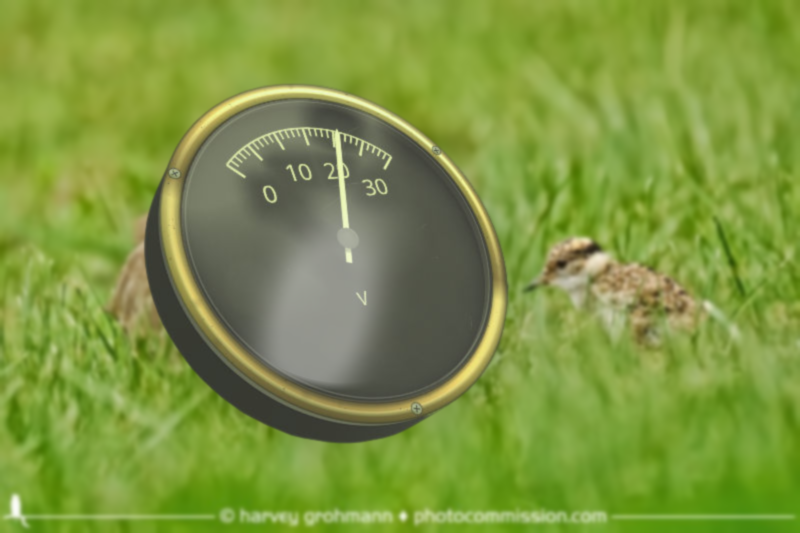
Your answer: 20V
